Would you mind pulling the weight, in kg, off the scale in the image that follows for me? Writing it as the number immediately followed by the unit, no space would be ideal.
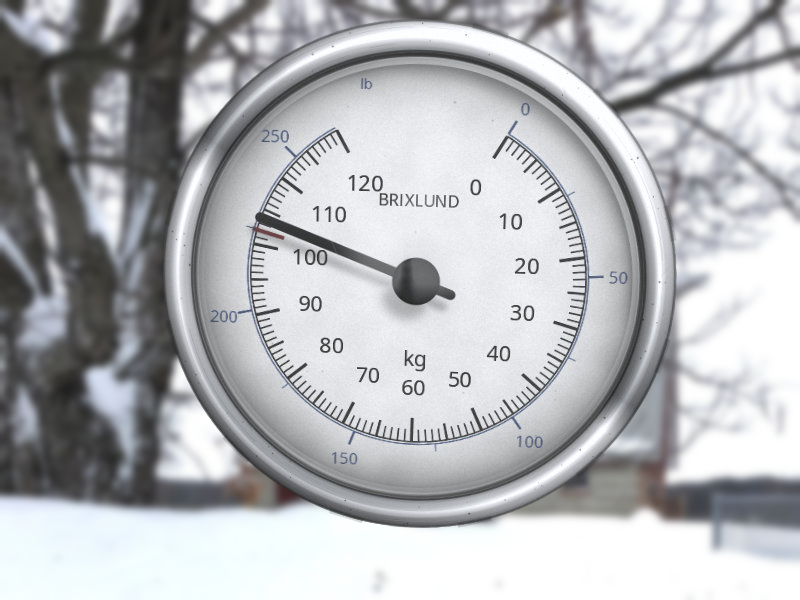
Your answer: 104kg
